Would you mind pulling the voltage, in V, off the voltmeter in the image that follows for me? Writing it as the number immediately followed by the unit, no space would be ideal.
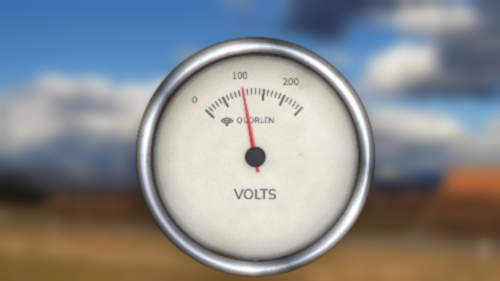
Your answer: 100V
